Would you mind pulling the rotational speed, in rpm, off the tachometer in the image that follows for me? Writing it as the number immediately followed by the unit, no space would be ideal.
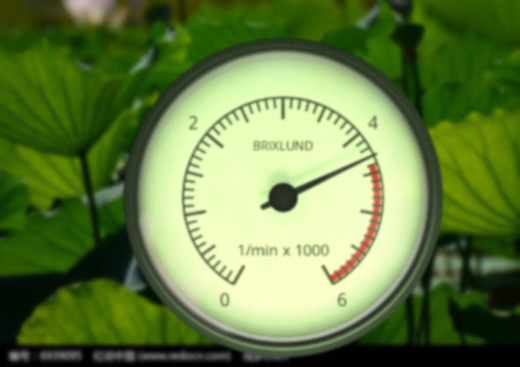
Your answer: 4300rpm
